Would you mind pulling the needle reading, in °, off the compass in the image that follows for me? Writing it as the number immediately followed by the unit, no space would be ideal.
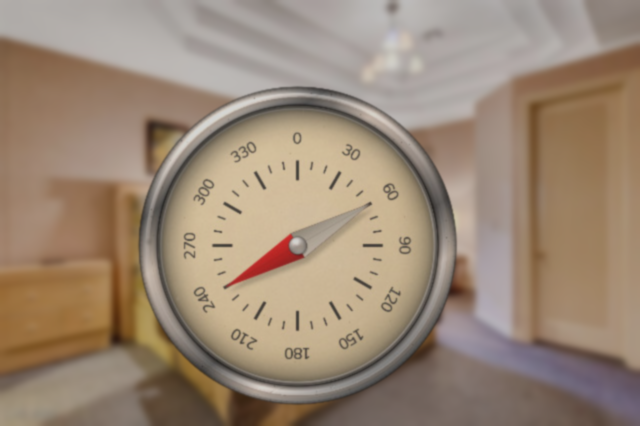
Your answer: 240°
